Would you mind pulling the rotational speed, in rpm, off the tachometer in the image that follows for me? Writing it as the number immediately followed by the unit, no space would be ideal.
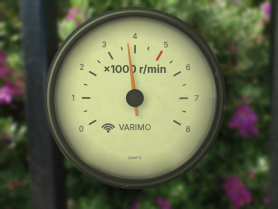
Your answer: 3750rpm
